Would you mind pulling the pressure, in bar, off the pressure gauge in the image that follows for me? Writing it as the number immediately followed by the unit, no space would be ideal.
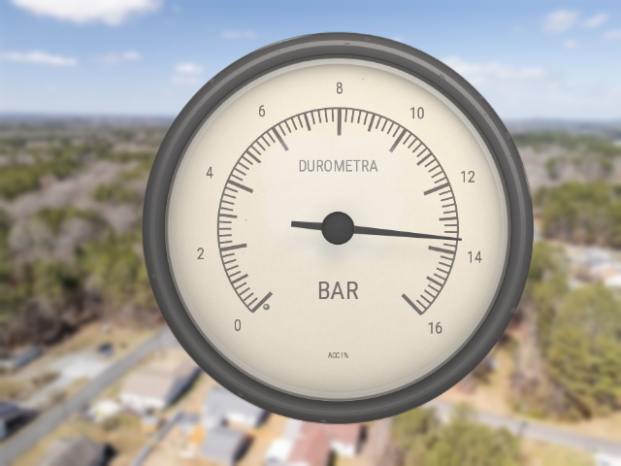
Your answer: 13.6bar
